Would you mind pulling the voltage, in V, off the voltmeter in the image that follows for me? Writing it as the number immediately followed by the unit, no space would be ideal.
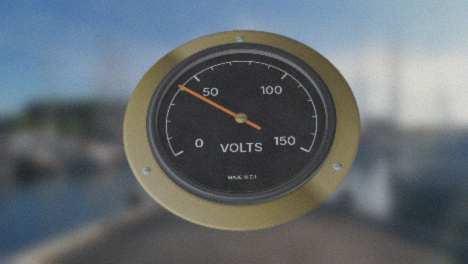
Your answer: 40V
